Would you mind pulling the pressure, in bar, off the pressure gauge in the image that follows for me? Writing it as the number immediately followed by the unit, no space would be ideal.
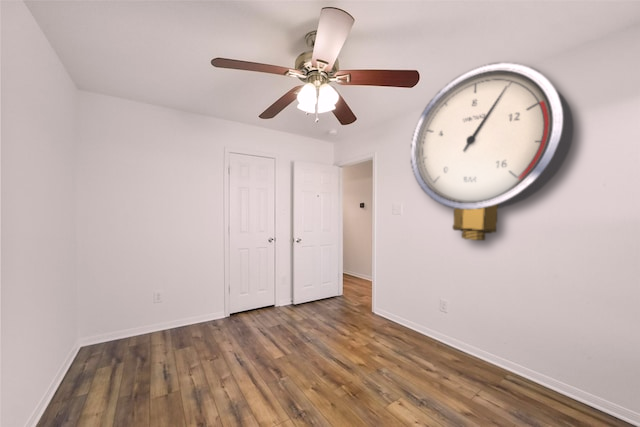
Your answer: 10bar
